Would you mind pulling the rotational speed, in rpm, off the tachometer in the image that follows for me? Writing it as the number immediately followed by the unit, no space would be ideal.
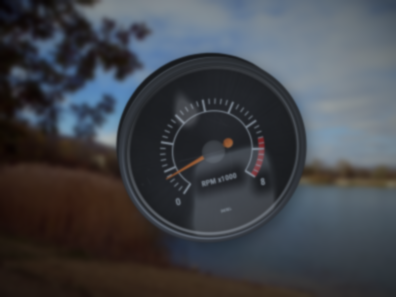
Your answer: 800rpm
